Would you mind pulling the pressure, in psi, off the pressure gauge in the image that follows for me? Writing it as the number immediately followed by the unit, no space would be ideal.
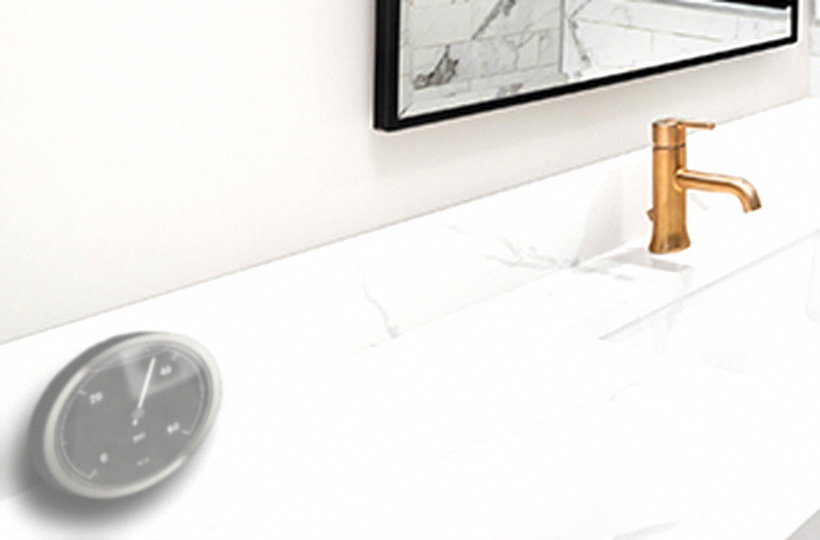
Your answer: 35psi
